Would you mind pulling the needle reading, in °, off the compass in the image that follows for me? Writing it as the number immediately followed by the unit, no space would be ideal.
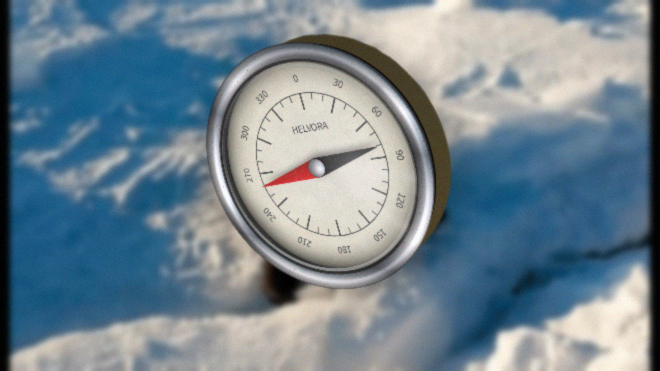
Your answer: 260°
